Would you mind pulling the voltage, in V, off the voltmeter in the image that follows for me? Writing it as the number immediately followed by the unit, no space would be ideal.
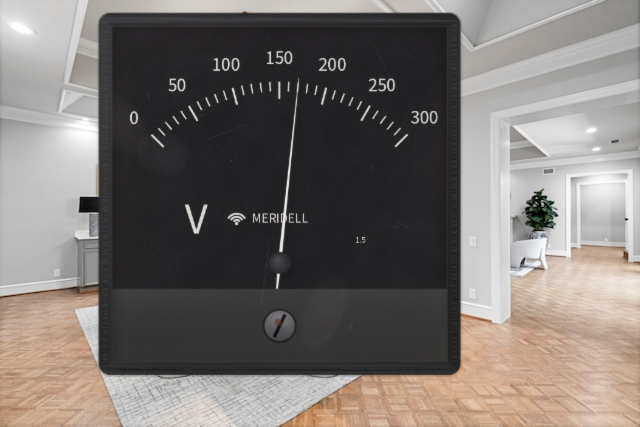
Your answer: 170V
